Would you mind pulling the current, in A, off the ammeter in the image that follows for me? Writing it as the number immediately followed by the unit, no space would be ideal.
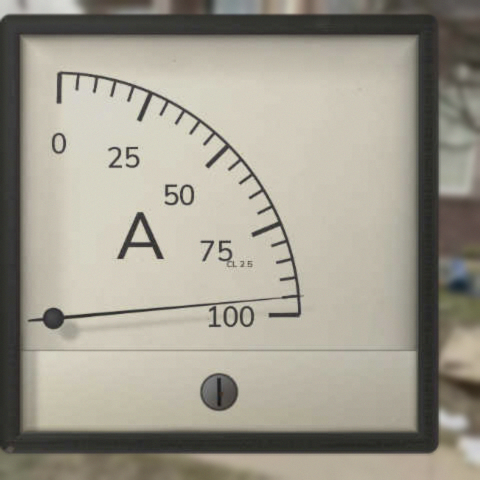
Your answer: 95A
